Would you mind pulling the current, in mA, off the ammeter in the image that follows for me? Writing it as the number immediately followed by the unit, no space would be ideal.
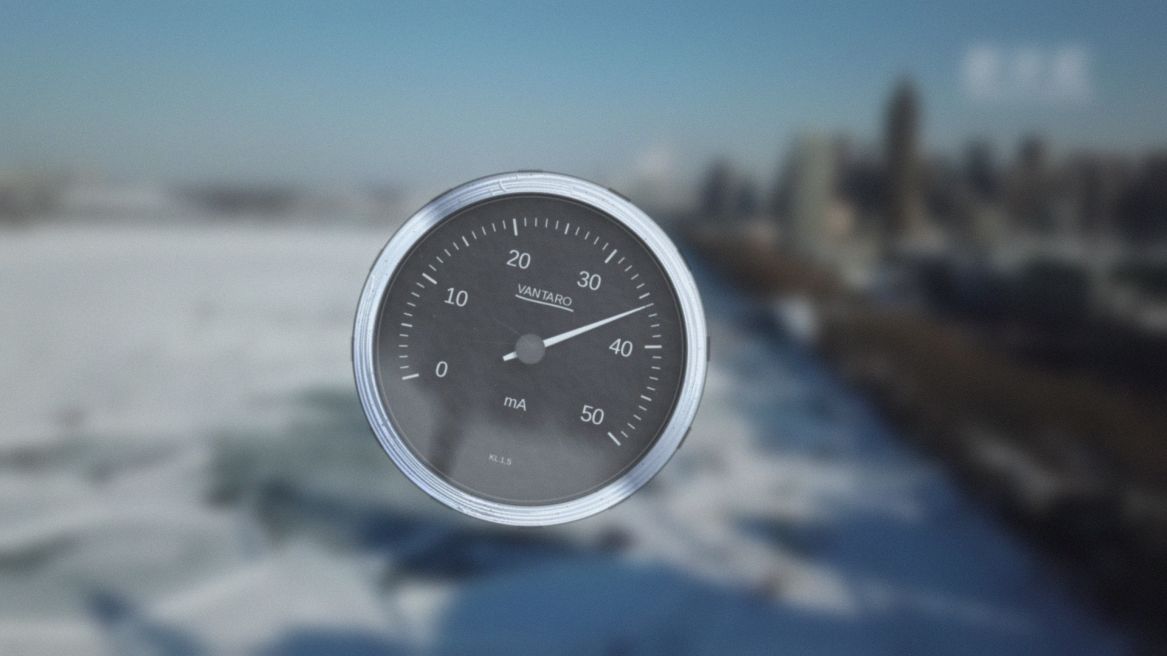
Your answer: 36mA
